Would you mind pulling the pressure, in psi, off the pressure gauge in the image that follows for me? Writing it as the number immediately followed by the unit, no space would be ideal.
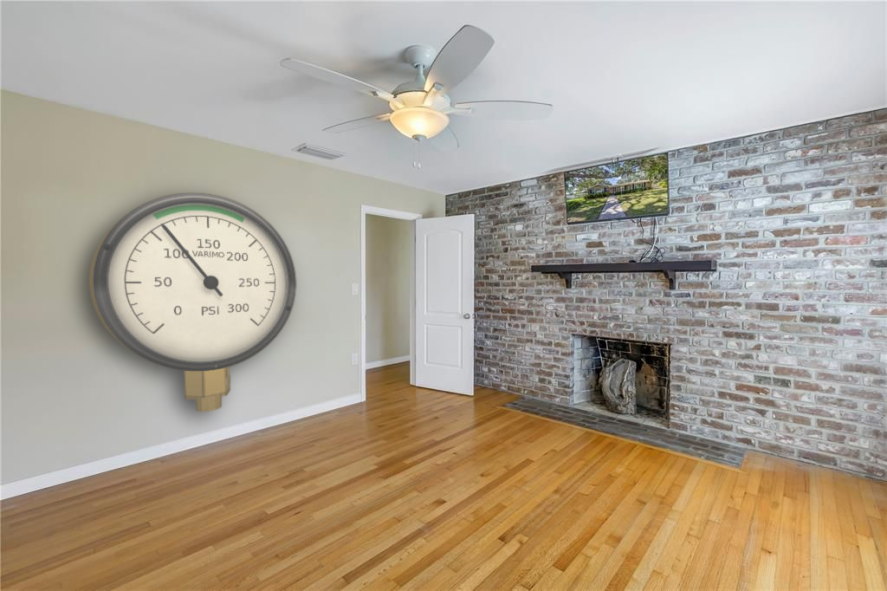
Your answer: 110psi
